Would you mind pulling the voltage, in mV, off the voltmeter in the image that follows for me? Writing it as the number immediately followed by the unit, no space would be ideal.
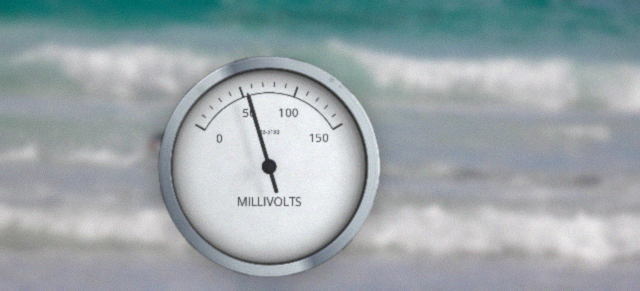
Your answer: 55mV
